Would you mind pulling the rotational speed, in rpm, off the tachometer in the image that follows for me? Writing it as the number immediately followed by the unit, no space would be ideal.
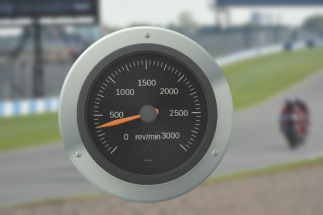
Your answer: 350rpm
